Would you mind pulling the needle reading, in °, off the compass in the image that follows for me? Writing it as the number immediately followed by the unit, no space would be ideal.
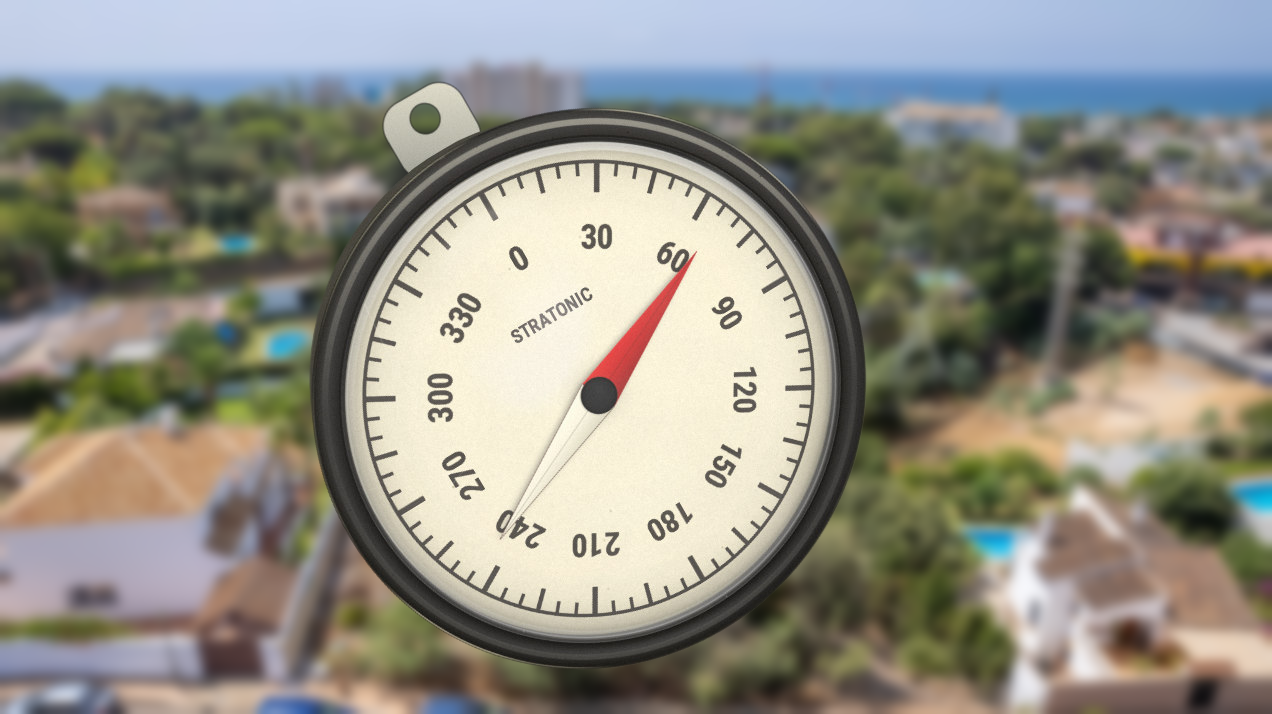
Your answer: 65°
